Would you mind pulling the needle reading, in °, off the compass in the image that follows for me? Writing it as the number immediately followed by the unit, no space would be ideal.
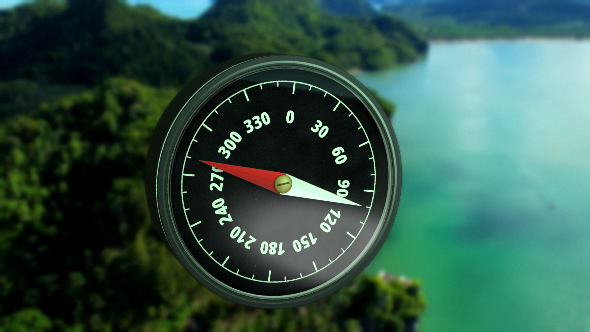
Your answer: 280°
